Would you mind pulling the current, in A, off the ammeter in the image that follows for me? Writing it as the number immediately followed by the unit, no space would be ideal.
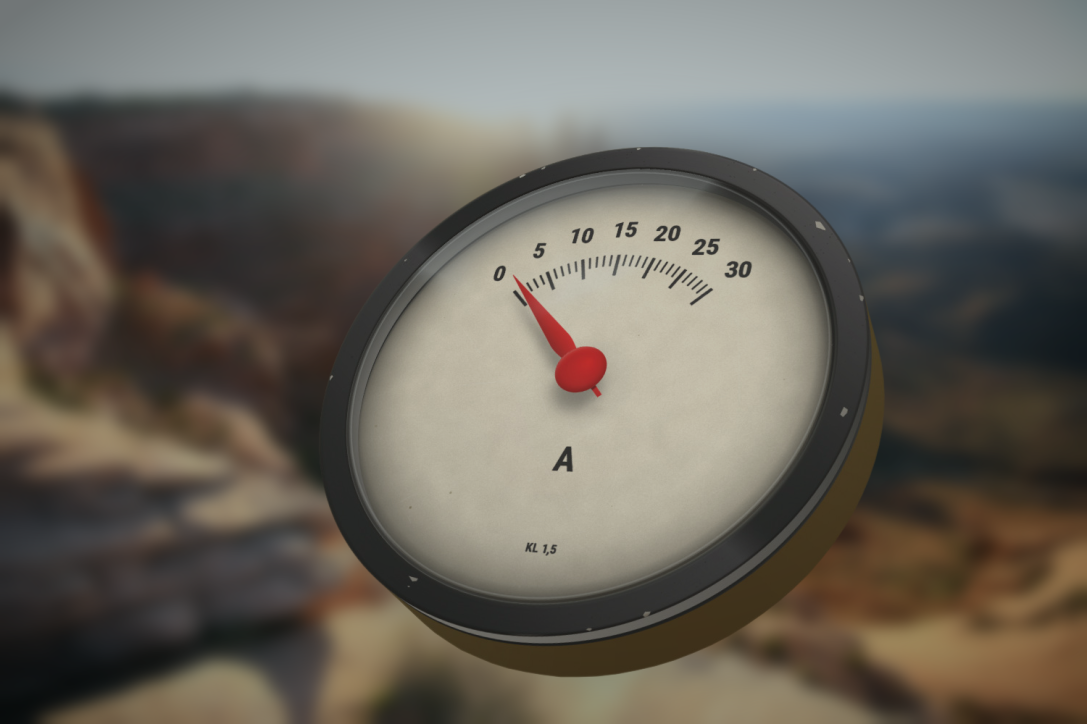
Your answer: 1A
